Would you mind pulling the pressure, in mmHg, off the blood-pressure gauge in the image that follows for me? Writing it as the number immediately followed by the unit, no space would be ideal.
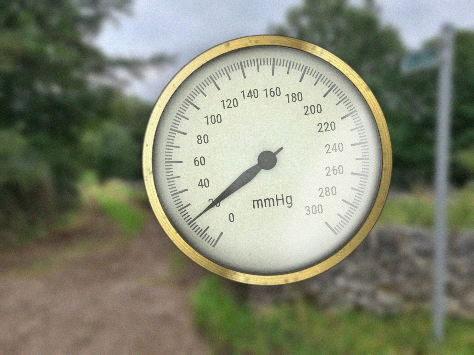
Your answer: 20mmHg
